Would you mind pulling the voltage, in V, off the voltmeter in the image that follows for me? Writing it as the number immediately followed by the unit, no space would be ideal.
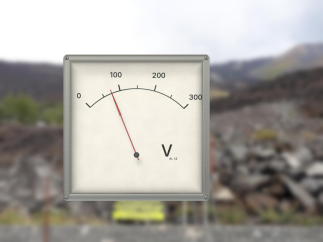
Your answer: 75V
